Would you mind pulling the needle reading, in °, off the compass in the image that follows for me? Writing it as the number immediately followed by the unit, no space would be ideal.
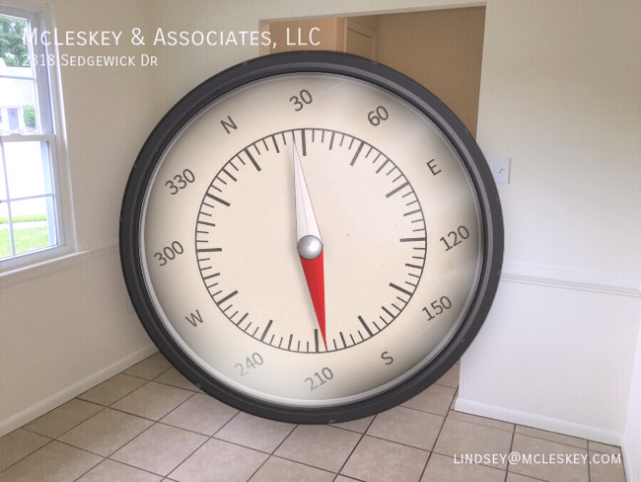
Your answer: 205°
